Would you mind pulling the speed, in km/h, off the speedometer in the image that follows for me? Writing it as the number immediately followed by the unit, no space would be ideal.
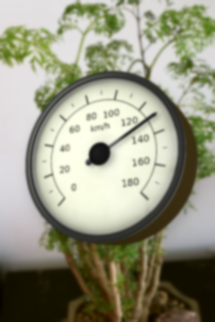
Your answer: 130km/h
